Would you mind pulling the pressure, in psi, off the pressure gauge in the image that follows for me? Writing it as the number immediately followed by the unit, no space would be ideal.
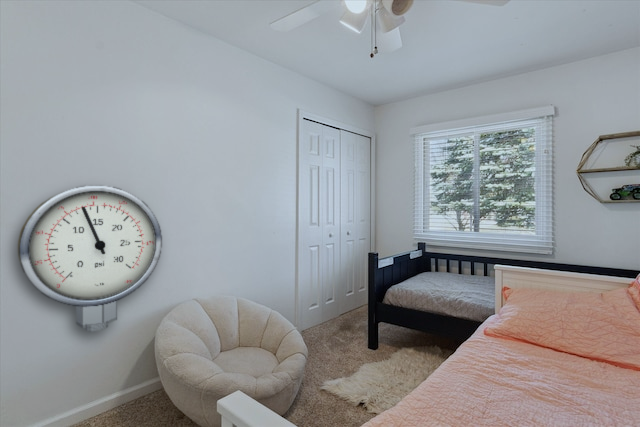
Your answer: 13psi
